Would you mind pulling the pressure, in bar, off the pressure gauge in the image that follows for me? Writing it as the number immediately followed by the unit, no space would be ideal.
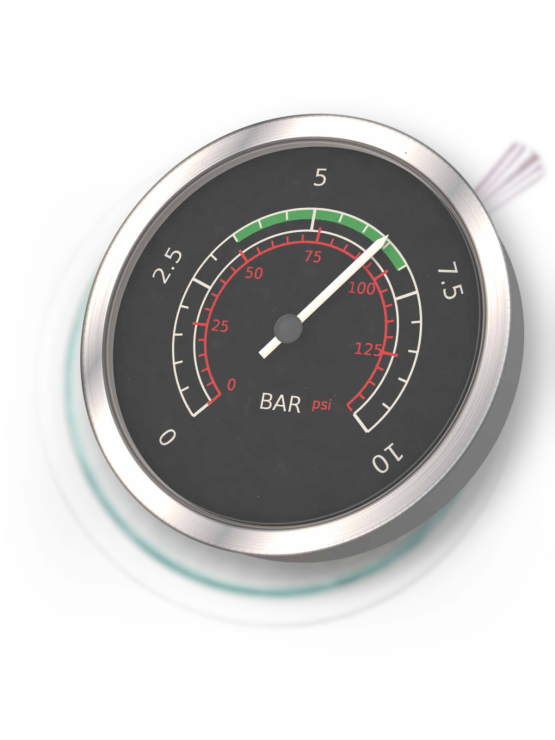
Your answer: 6.5bar
